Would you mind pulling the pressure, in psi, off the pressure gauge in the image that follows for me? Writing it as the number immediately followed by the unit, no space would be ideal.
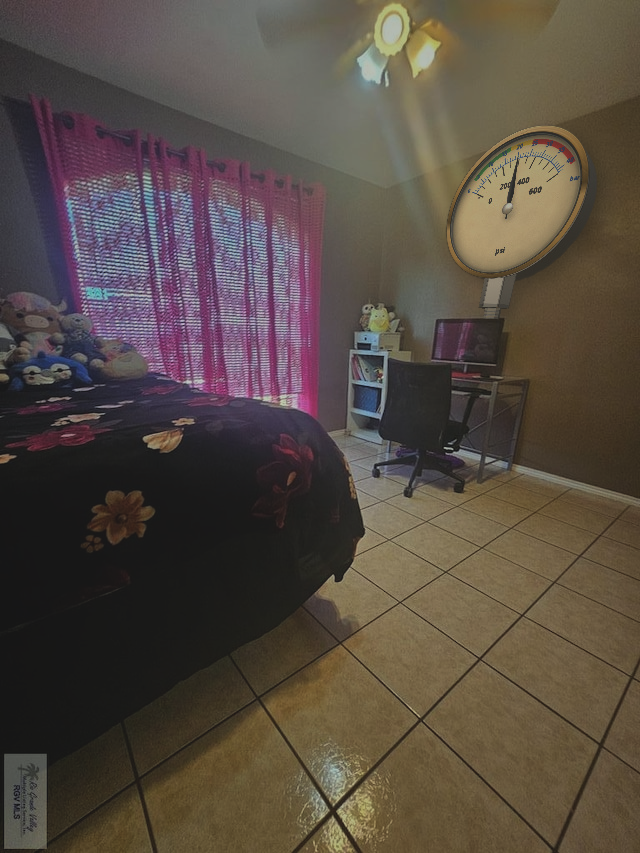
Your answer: 300psi
